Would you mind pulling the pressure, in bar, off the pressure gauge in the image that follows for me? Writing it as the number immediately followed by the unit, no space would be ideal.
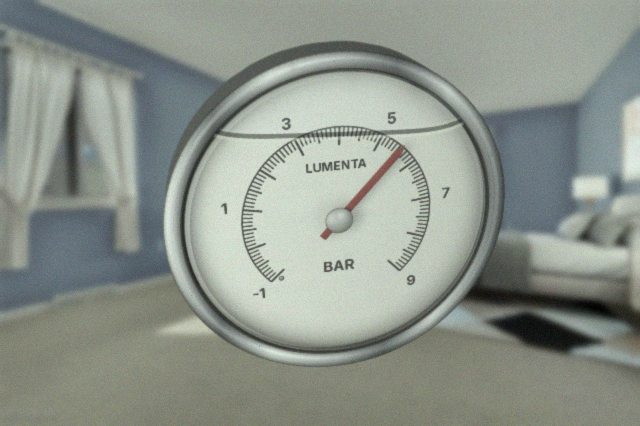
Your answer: 5.5bar
